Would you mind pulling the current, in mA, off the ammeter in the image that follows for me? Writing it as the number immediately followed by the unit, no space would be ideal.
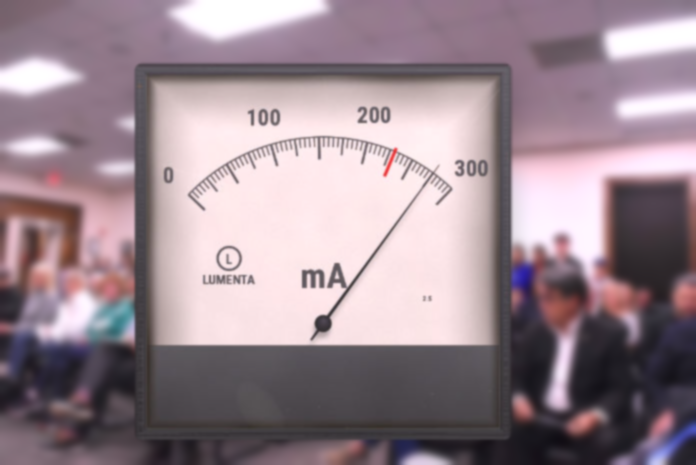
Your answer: 275mA
